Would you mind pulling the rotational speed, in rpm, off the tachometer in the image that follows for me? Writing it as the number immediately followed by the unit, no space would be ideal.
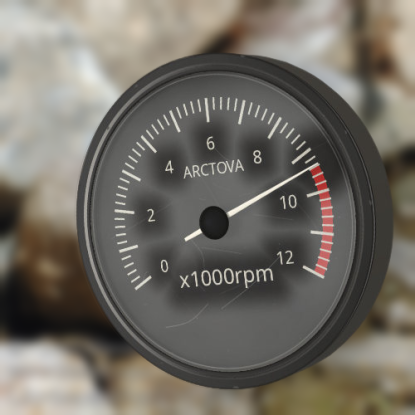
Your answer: 9400rpm
